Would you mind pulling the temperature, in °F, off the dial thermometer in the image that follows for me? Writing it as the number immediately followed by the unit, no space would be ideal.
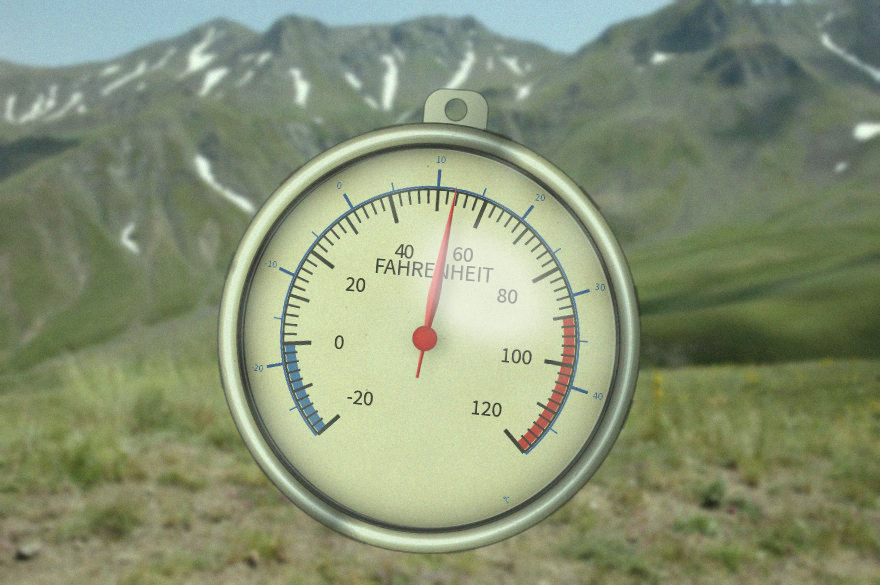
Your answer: 54°F
